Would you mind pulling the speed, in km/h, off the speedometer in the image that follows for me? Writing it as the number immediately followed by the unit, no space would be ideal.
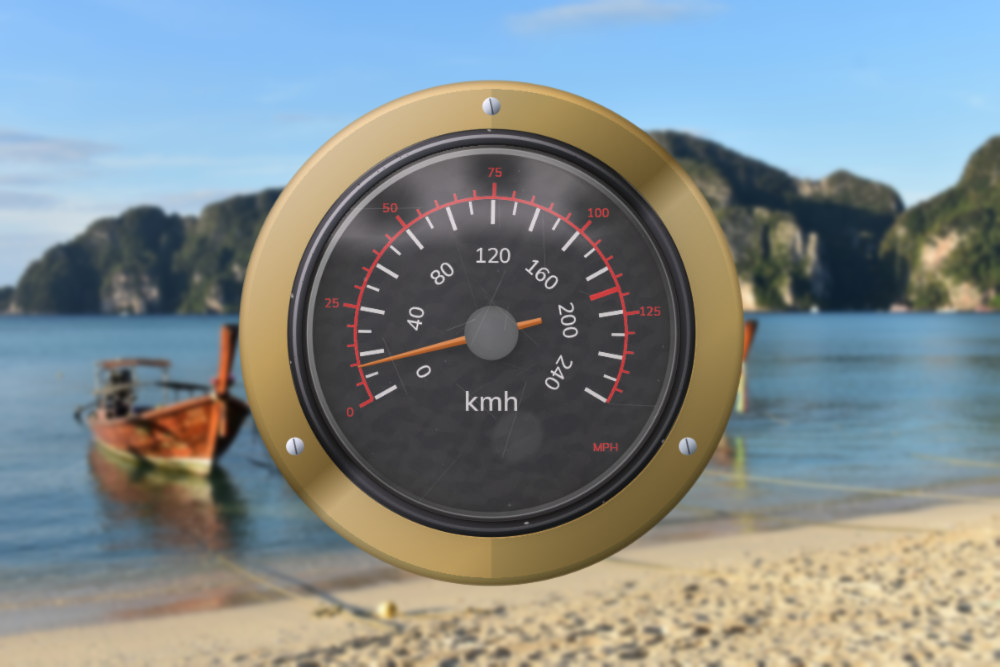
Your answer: 15km/h
